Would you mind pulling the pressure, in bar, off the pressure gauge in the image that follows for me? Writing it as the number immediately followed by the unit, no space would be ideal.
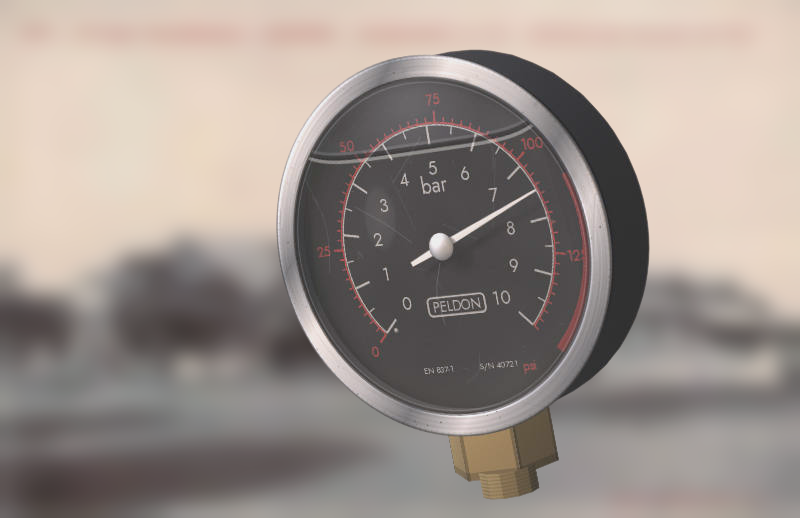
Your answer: 7.5bar
